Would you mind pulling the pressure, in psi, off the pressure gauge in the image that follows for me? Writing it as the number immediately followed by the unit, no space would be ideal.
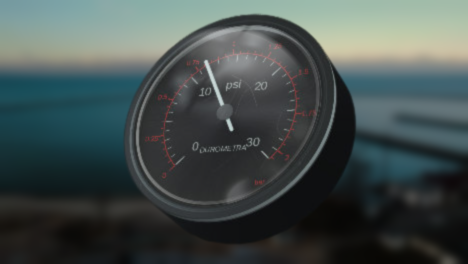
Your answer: 12psi
